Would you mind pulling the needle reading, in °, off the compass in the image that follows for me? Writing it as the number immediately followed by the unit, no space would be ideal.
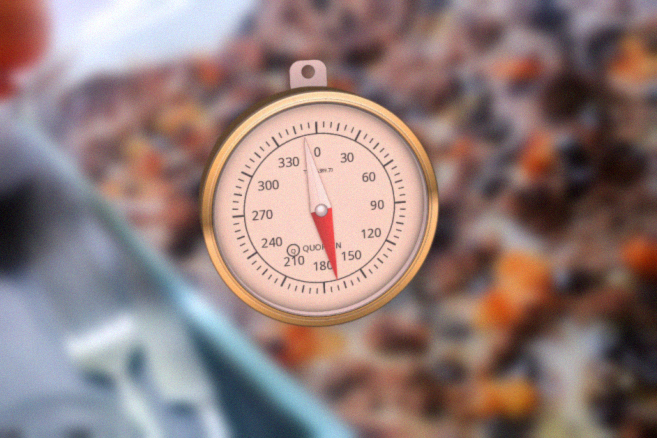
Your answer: 170°
